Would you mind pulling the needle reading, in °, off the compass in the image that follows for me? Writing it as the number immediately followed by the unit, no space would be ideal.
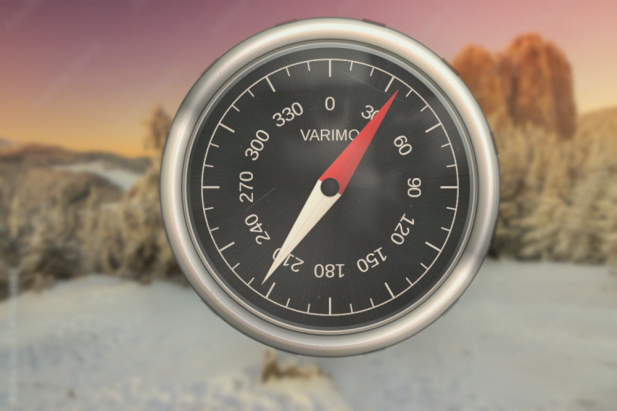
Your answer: 35°
